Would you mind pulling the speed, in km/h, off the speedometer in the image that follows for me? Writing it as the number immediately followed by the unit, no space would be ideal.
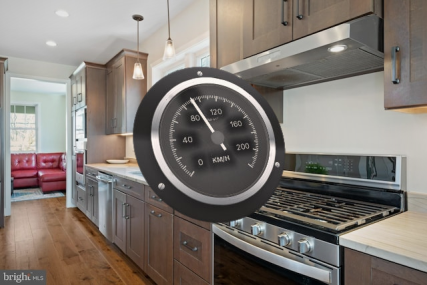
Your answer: 90km/h
